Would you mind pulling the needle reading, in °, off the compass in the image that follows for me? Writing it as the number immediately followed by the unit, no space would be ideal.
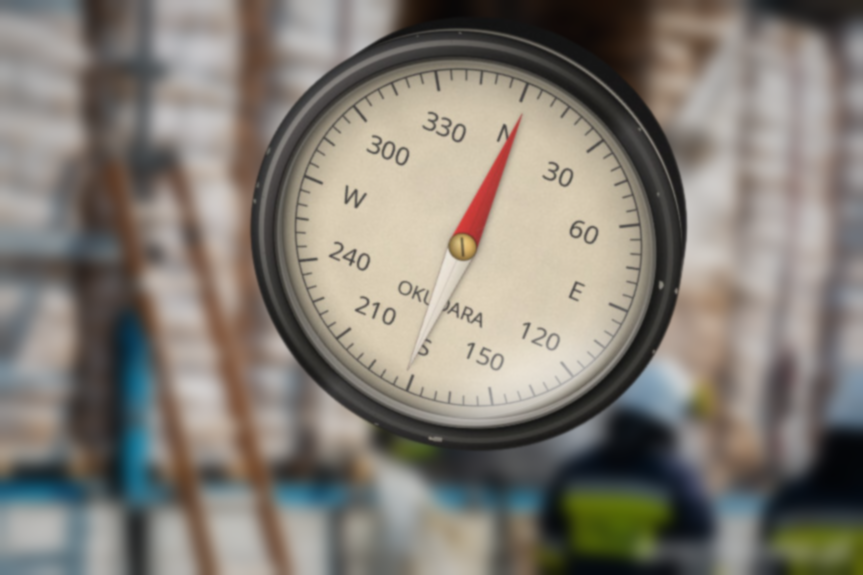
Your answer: 2.5°
